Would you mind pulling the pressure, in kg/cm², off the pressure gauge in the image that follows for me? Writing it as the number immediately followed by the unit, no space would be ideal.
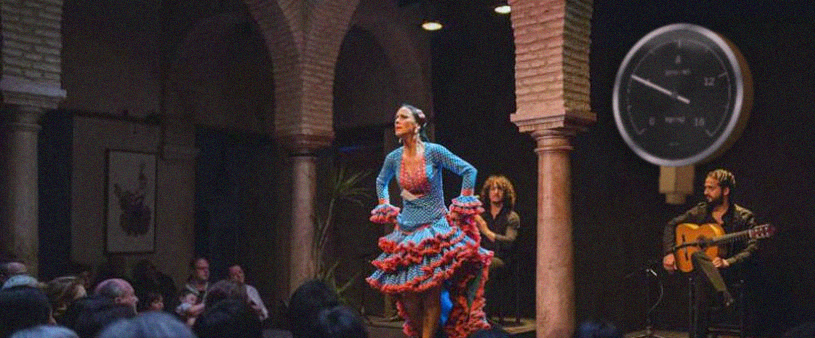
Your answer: 4kg/cm²
